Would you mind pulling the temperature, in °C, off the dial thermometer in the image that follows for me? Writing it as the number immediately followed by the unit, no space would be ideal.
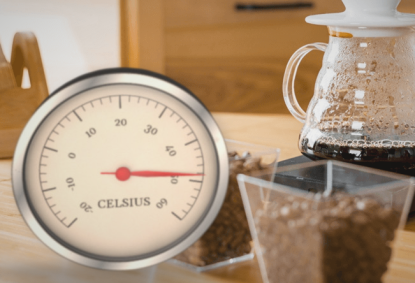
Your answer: 48°C
